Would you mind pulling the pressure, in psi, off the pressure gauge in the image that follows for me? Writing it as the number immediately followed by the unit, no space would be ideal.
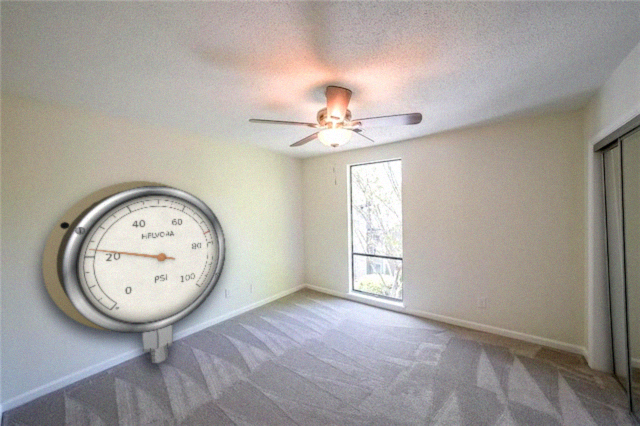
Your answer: 22.5psi
